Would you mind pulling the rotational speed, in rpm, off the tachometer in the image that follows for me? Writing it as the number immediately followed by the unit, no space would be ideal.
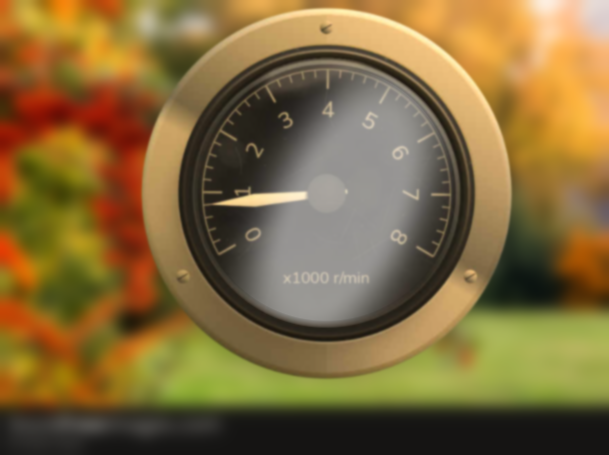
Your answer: 800rpm
